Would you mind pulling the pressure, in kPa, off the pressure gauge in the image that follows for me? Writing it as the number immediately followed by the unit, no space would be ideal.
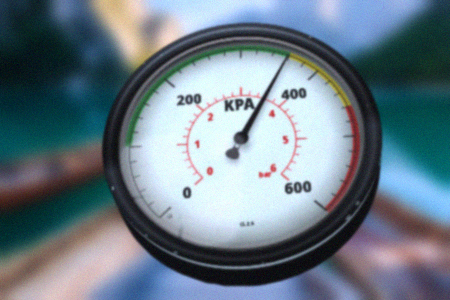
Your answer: 360kPa
